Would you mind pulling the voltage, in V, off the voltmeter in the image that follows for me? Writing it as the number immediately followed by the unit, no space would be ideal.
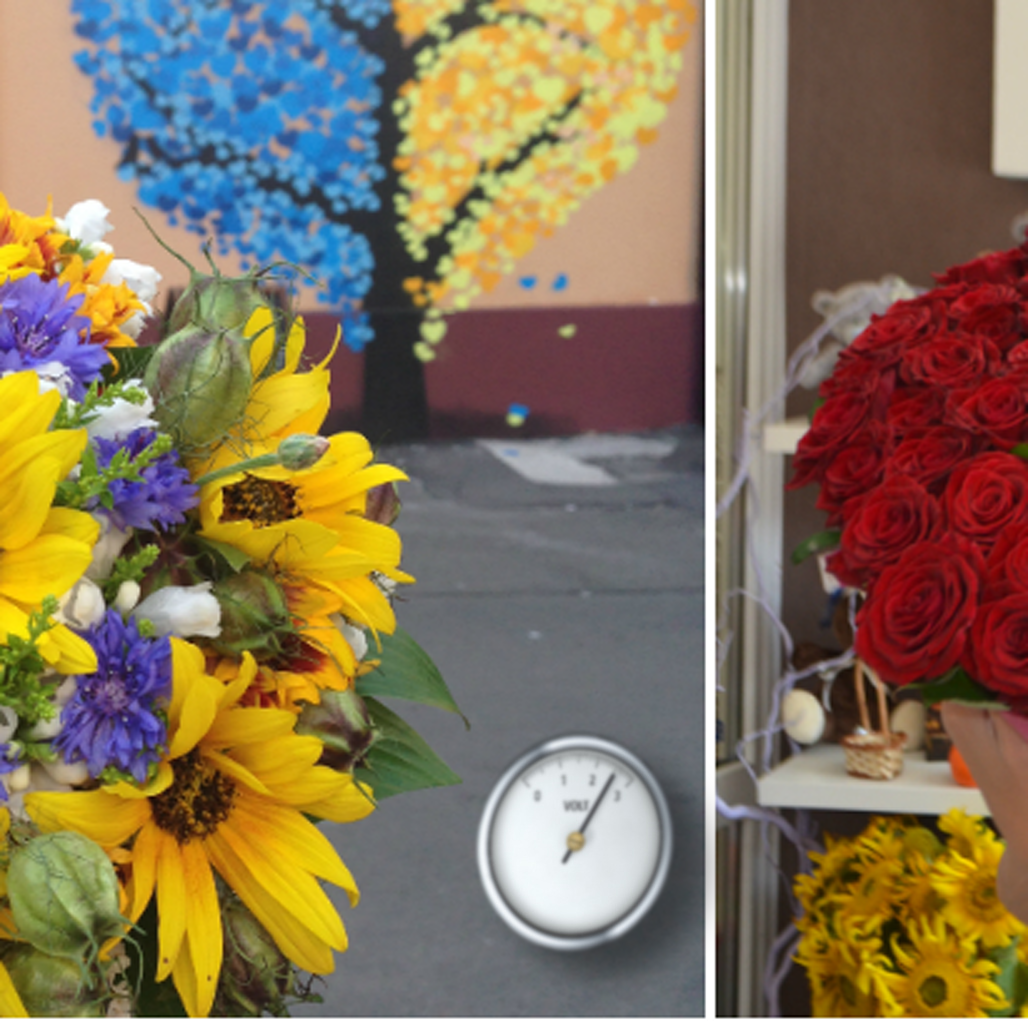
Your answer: 2.5V
